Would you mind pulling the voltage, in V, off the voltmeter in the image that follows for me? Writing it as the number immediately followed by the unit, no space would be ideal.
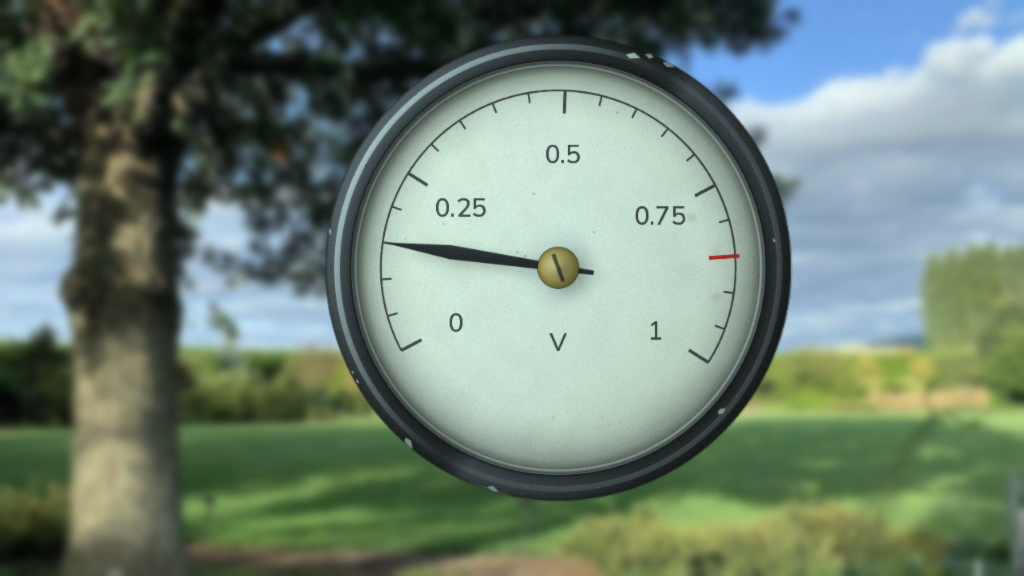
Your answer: 0.15V
